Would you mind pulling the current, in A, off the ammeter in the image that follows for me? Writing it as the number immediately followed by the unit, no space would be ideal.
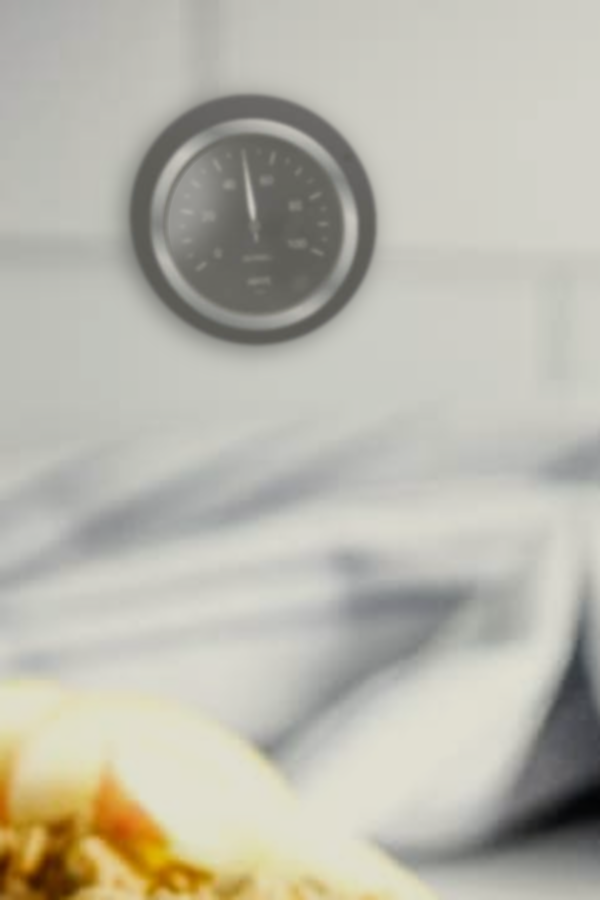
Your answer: 50A
